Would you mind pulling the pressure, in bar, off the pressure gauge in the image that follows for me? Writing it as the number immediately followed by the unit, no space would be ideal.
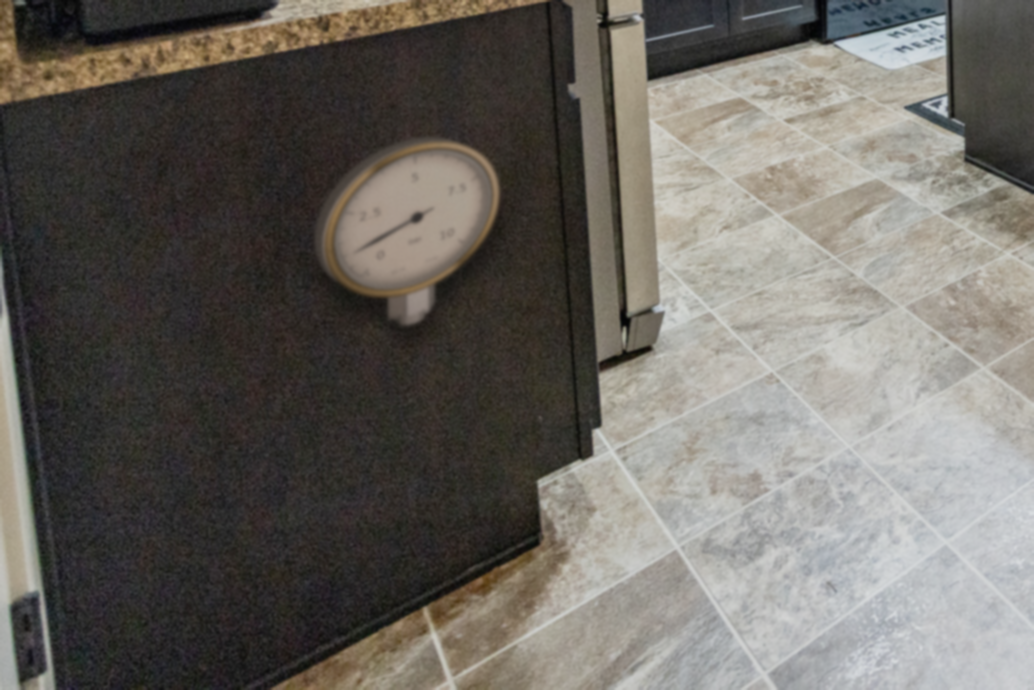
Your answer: 1bar
